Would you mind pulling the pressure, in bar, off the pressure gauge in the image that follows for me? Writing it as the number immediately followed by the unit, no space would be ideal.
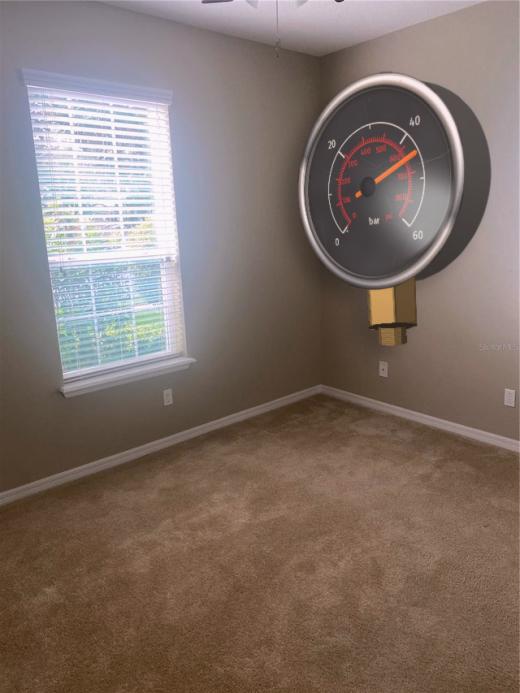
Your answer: 45bar
